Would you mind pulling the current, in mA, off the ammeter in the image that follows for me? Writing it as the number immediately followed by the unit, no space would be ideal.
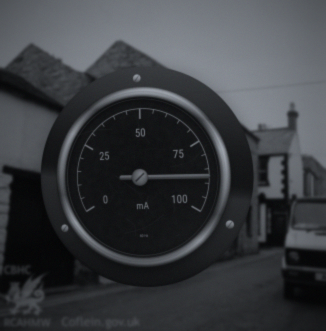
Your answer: 87.5mA
